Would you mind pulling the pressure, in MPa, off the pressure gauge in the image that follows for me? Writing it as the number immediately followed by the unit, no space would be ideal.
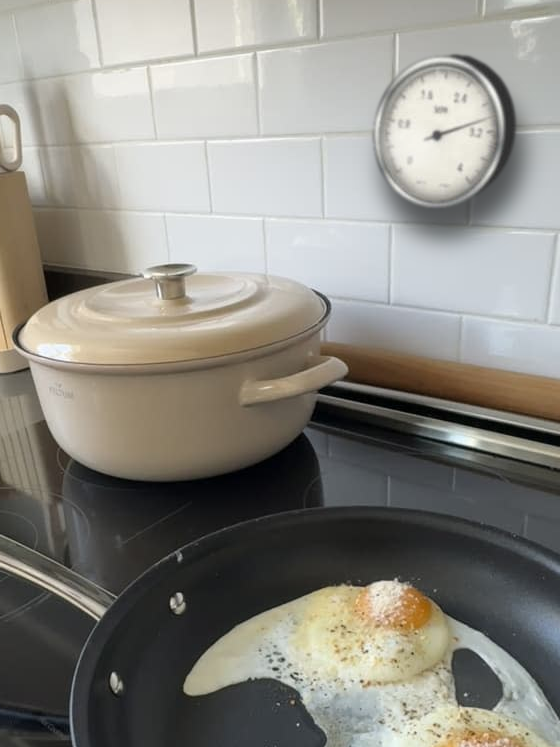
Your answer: 3MPa
